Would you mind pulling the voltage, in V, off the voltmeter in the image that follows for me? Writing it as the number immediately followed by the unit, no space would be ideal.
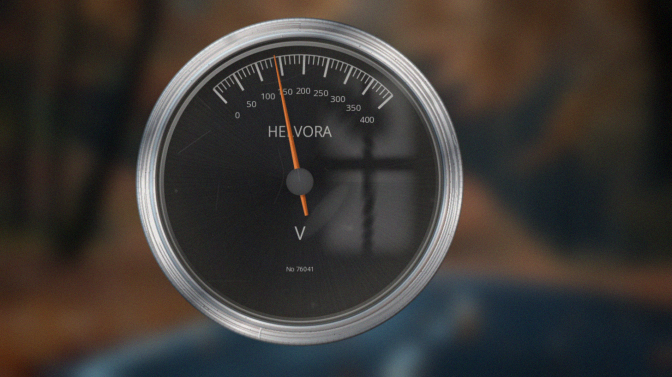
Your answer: 140V
